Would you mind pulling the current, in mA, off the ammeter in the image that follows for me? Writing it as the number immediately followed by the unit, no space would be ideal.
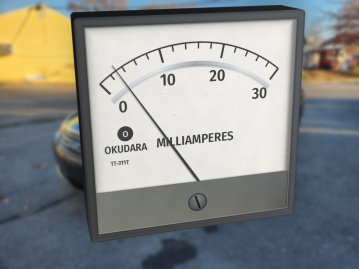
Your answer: 3mA
